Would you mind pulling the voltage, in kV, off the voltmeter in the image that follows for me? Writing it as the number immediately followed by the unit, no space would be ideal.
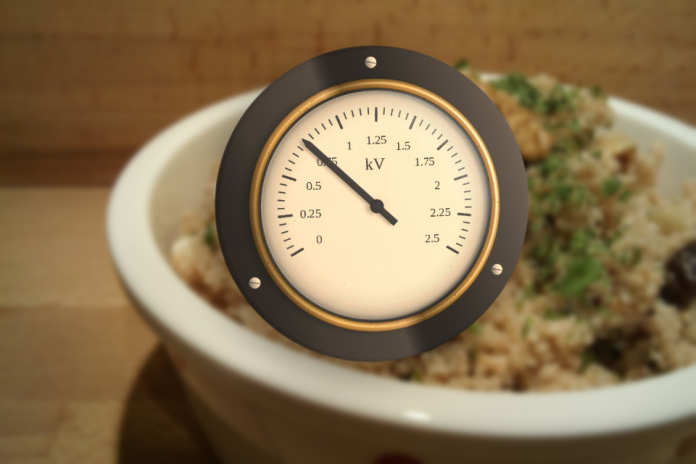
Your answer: 0.75kV
